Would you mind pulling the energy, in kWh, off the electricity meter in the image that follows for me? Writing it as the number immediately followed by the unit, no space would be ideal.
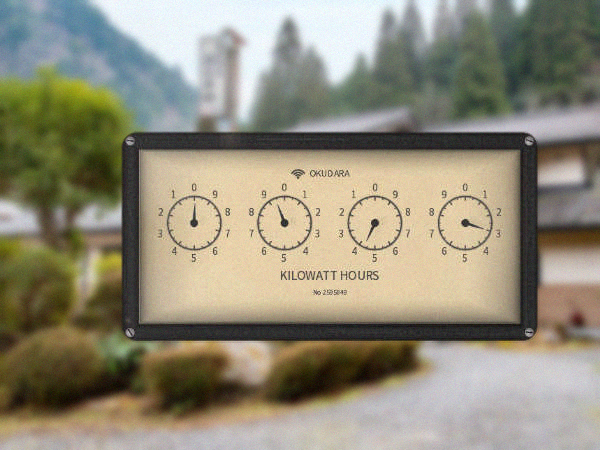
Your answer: 9943kWh
